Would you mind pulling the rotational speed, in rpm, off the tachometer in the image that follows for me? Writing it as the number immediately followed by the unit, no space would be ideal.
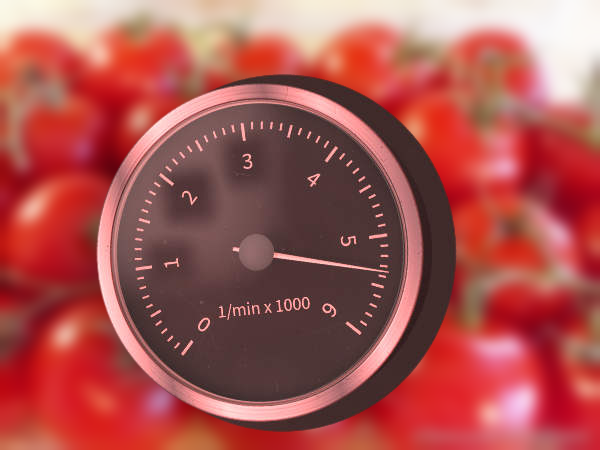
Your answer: 5350rpm
